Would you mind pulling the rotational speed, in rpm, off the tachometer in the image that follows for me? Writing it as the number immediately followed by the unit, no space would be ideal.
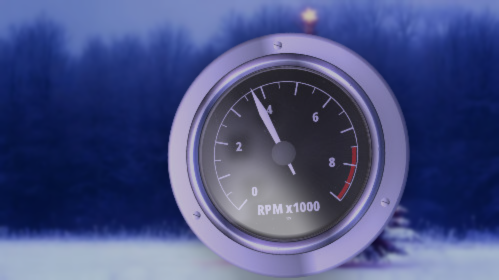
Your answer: 3750rpm
